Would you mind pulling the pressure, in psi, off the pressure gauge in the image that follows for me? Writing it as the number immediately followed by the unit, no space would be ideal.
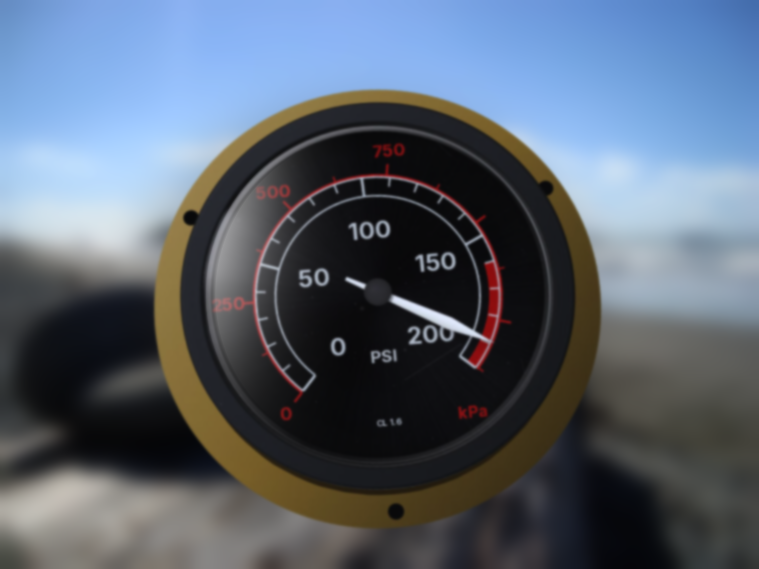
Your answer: 190psi
